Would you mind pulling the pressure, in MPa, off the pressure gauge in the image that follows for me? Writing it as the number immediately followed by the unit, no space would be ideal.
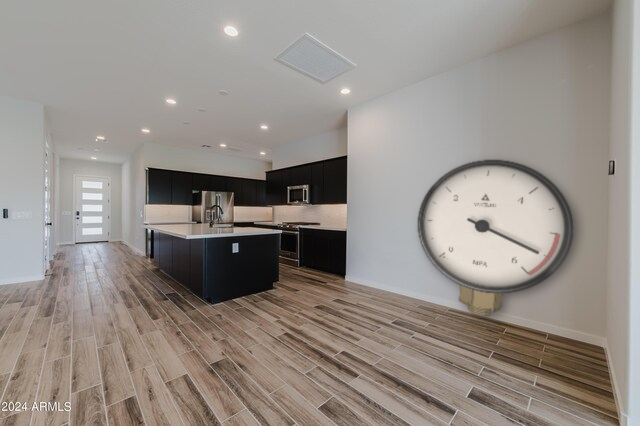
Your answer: 5.5MPa
